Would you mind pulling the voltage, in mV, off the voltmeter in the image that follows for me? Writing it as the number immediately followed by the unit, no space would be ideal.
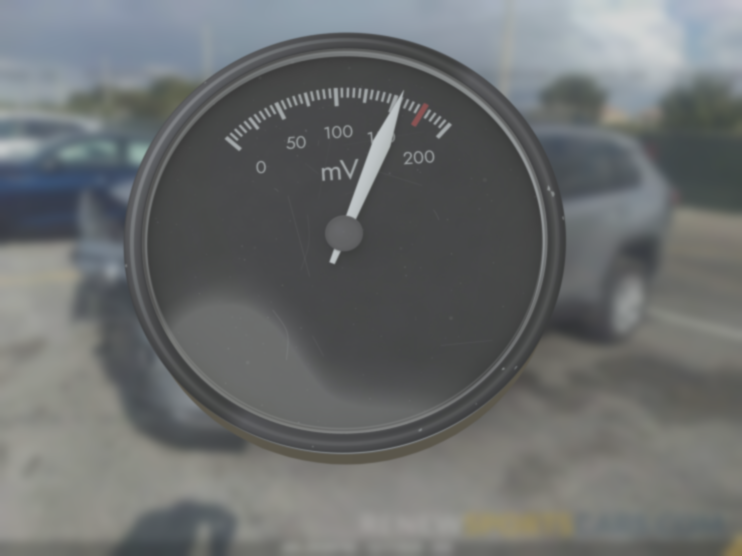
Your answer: 155mV
